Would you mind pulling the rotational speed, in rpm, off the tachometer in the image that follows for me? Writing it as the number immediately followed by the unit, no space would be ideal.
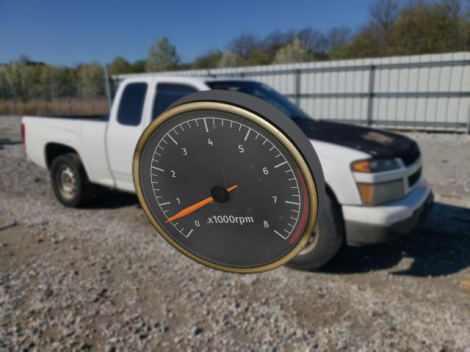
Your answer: 600rpm
